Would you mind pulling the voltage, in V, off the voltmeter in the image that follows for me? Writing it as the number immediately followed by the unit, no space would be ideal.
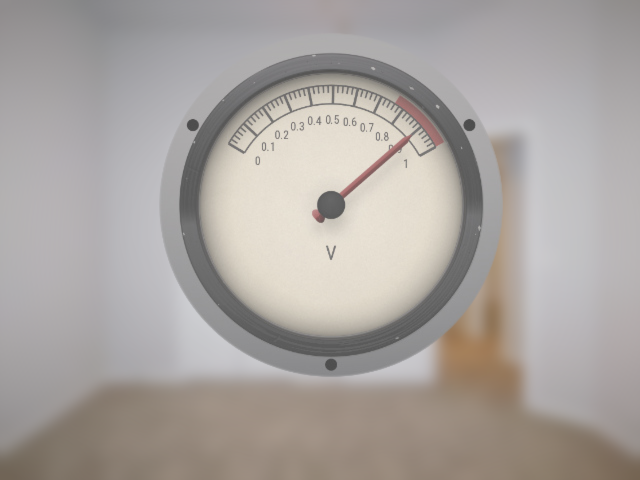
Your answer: 0.9V
